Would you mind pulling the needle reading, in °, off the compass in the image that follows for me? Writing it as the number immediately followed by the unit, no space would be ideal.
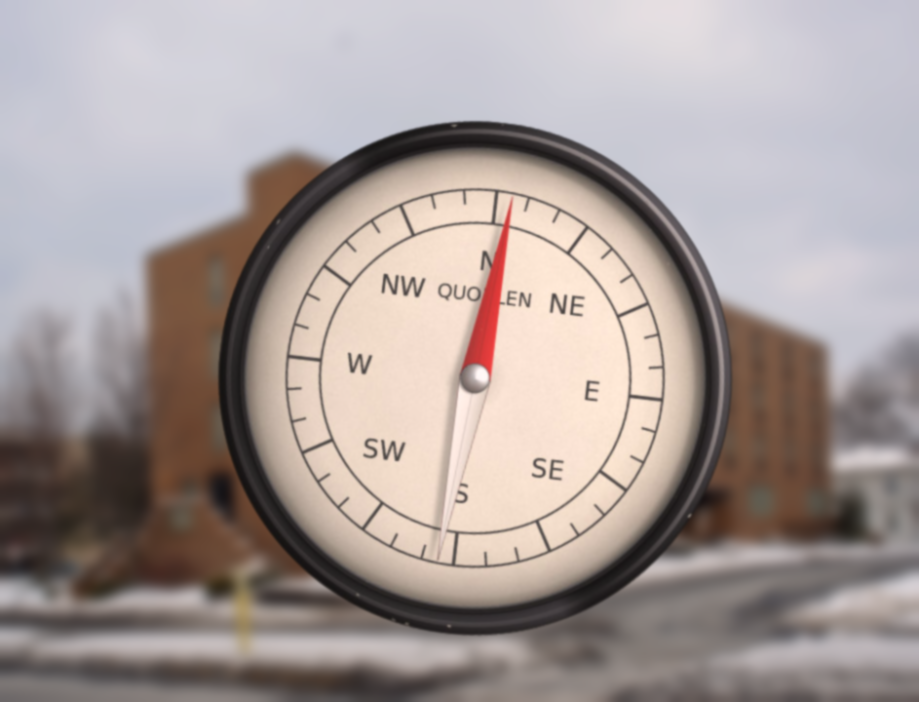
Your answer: 5°
